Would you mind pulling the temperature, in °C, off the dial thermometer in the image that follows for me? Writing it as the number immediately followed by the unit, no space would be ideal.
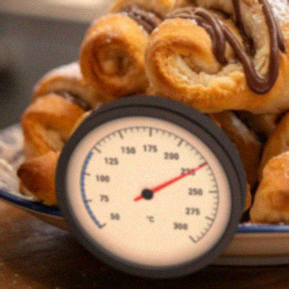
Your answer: 225°C
